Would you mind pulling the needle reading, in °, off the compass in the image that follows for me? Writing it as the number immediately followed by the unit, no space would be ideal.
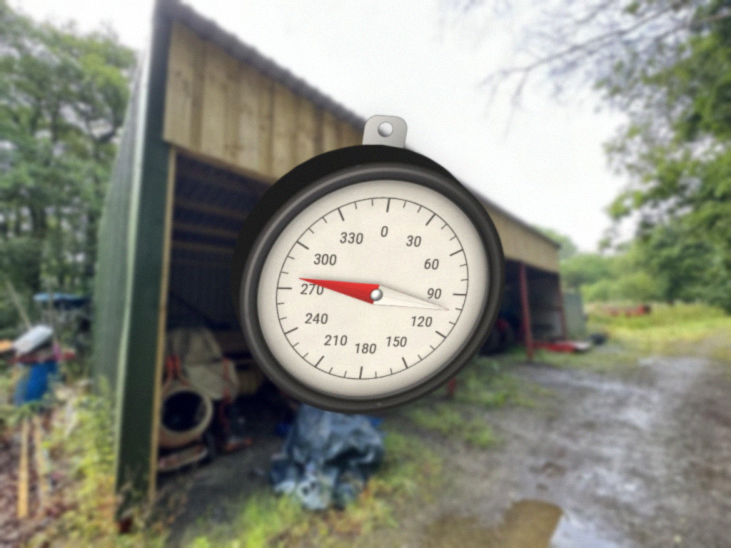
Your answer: 280°
